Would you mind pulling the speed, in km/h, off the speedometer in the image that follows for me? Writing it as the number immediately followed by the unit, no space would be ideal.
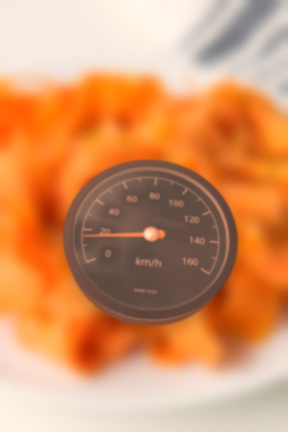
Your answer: 15km/h
